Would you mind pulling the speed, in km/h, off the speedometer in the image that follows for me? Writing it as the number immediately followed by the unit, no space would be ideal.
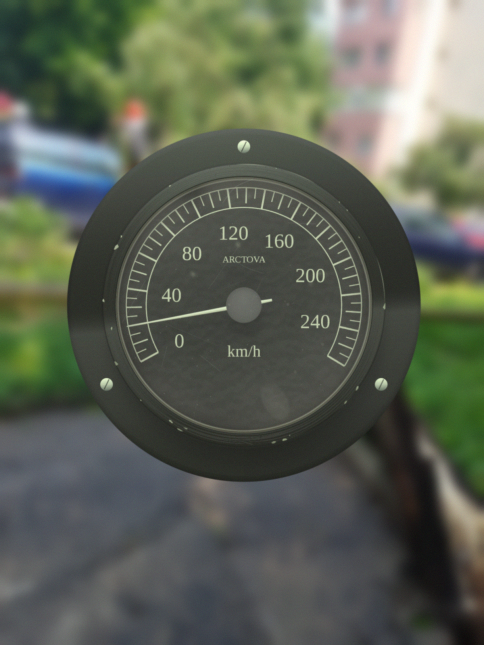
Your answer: 20km/h
